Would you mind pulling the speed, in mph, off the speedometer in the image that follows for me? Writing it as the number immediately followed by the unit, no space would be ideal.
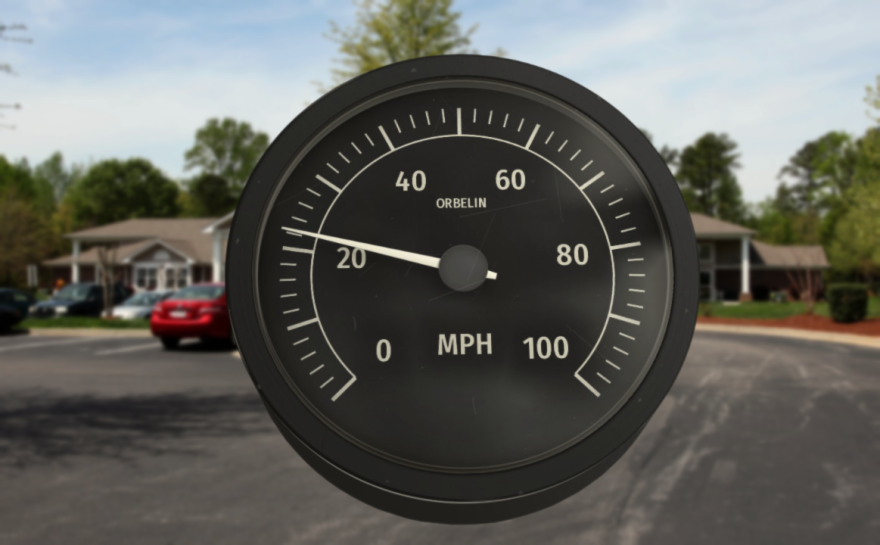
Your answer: 22mph
